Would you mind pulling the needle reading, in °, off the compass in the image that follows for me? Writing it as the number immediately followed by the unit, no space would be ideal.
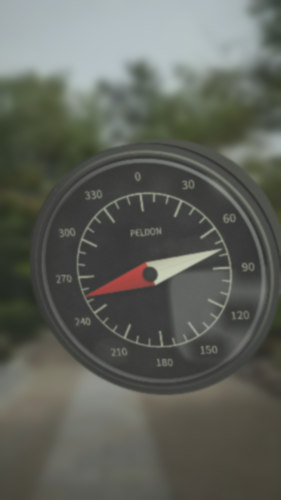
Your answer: 255°
